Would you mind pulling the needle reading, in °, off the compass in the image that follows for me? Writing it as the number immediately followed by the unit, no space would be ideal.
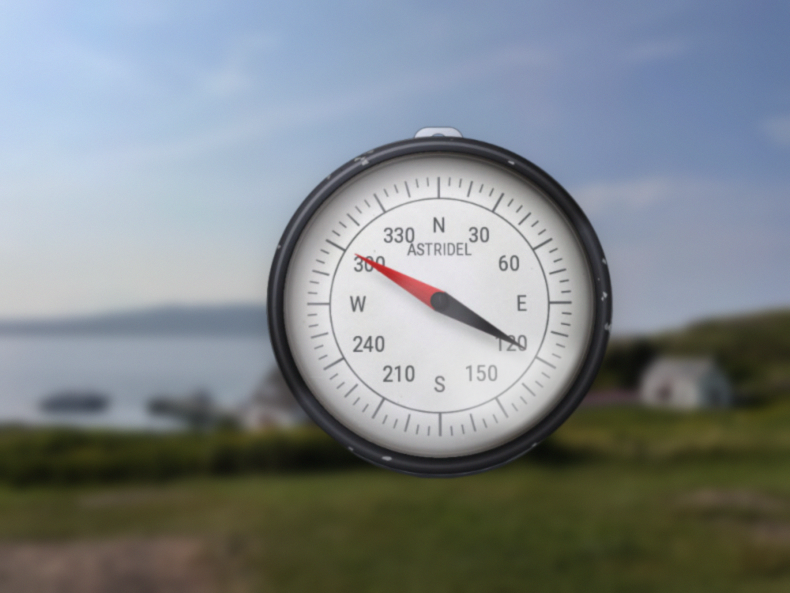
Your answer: 300°
